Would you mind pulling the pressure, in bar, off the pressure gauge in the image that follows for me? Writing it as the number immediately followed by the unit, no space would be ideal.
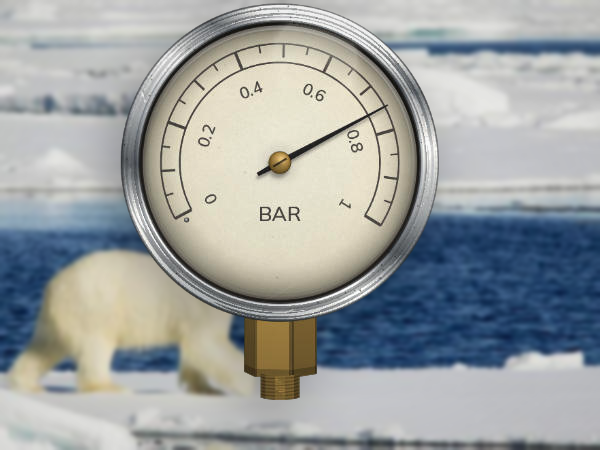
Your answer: 0.75bar
